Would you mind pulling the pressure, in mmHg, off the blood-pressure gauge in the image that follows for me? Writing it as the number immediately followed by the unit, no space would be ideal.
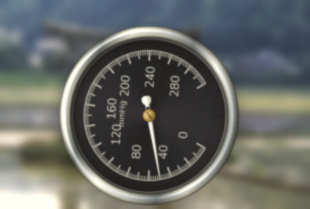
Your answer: 50mmHg
